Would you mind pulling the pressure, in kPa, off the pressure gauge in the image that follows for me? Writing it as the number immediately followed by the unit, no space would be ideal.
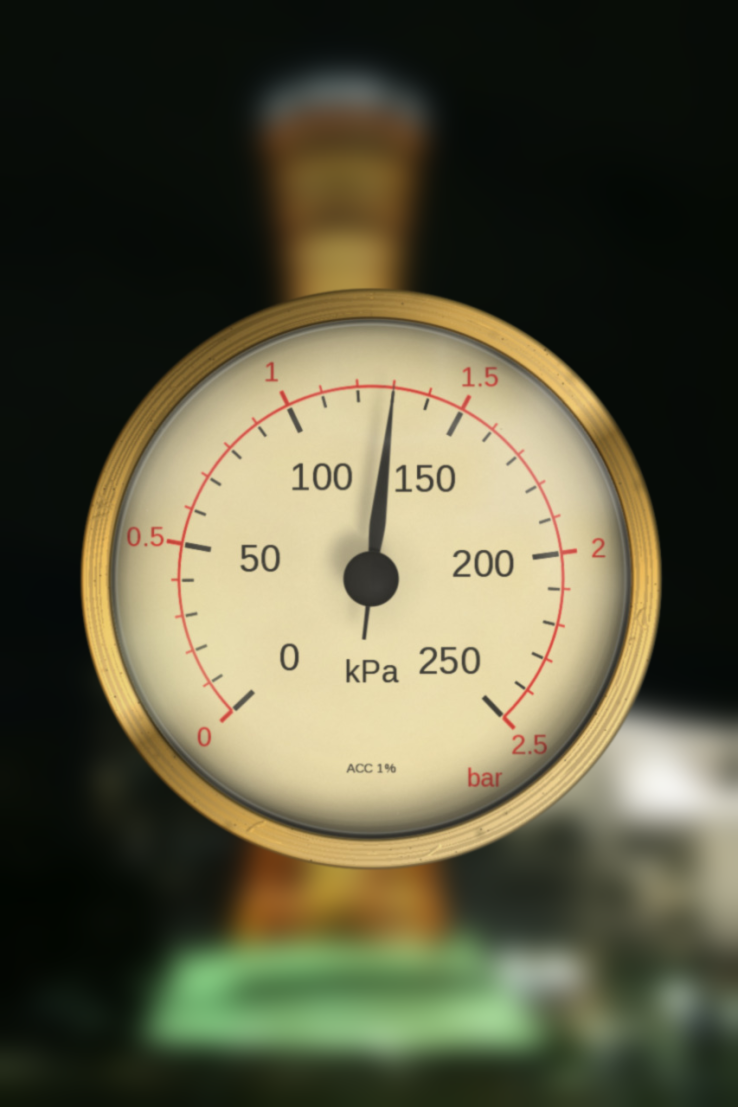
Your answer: 130kPa
